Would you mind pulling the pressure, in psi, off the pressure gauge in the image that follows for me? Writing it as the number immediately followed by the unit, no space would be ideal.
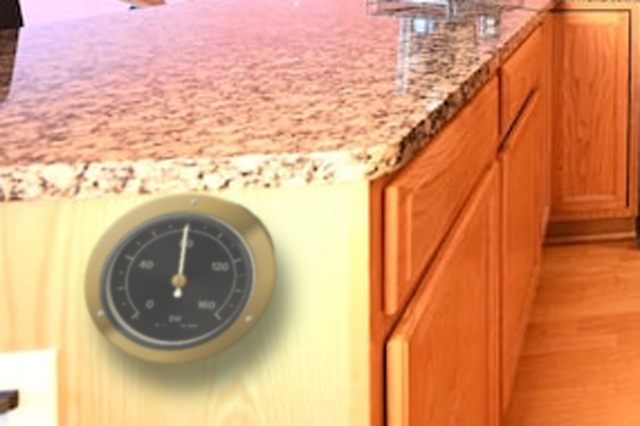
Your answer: 80psi
